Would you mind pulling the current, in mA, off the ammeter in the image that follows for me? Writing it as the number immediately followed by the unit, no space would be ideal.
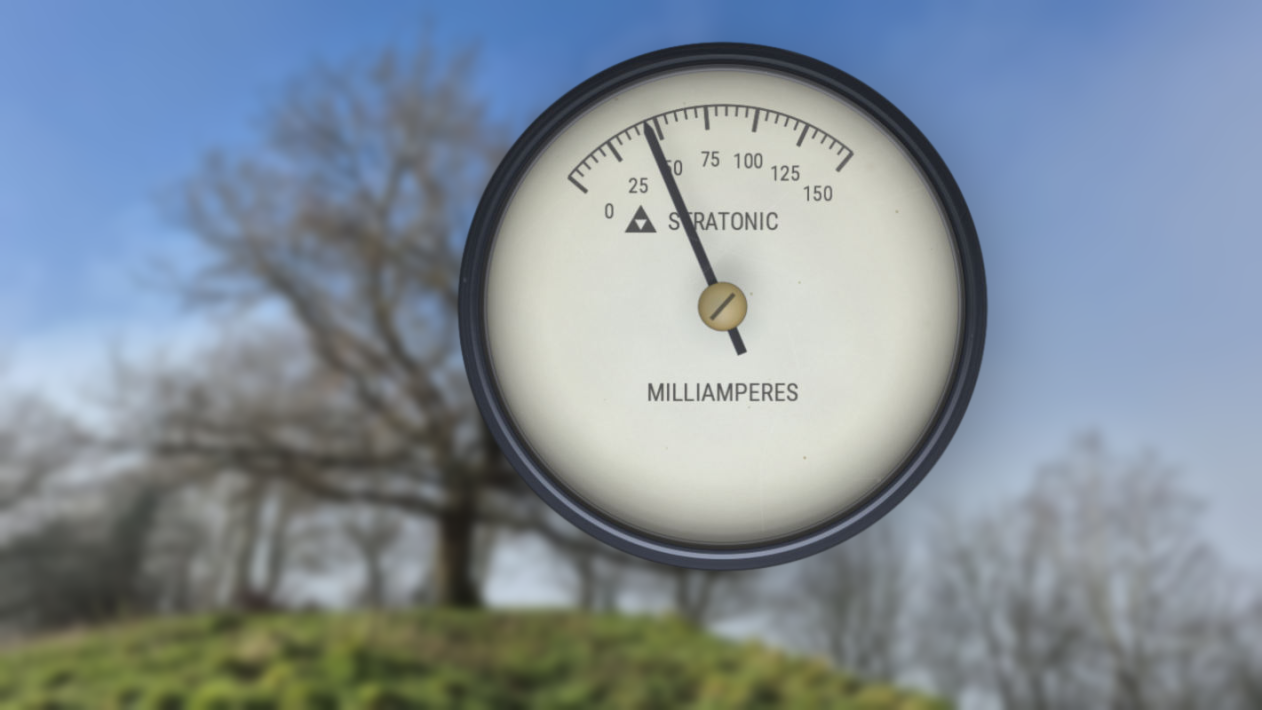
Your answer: 45mA
